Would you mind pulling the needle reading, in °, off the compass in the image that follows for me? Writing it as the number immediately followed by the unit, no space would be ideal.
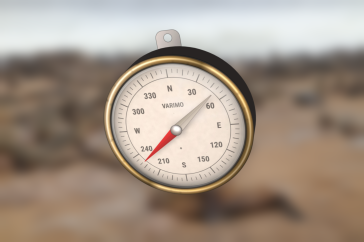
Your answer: 230°
